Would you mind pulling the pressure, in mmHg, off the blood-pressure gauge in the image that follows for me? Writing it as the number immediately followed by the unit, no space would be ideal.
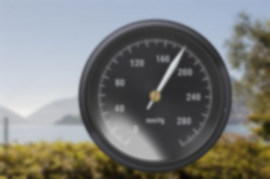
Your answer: 180mmHg
